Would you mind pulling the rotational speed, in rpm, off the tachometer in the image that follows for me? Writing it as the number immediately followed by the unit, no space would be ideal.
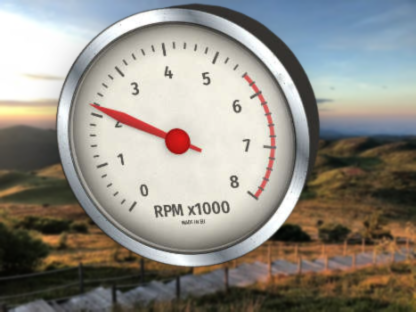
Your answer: 2200rpm
